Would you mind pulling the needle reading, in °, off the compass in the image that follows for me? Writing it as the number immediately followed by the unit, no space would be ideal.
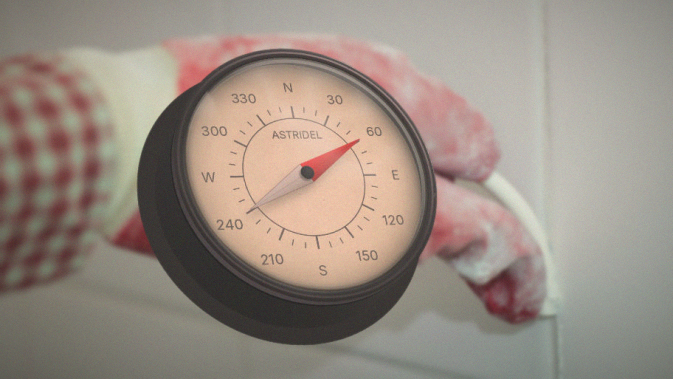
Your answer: 60°
